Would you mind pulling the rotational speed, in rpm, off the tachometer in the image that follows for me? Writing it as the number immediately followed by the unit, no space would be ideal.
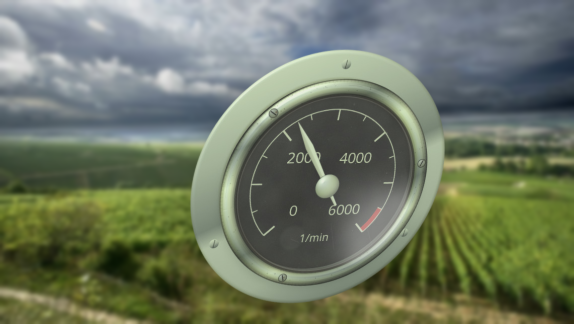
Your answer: 2250rpm
